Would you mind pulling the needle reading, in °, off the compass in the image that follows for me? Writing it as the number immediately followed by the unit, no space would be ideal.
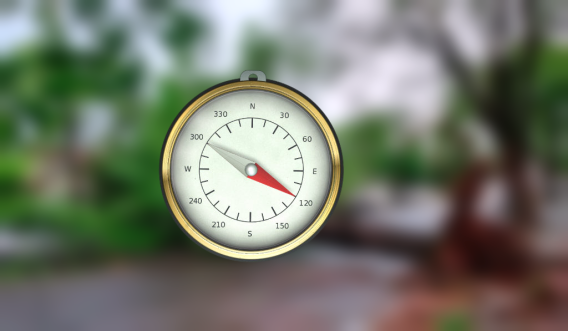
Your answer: 120°
